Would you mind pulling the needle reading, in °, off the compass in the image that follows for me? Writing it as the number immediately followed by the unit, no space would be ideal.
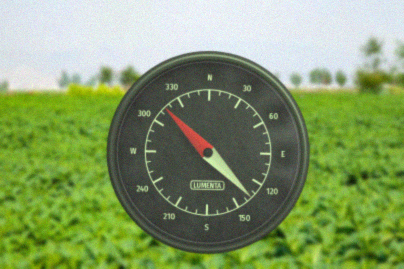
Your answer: 315°
